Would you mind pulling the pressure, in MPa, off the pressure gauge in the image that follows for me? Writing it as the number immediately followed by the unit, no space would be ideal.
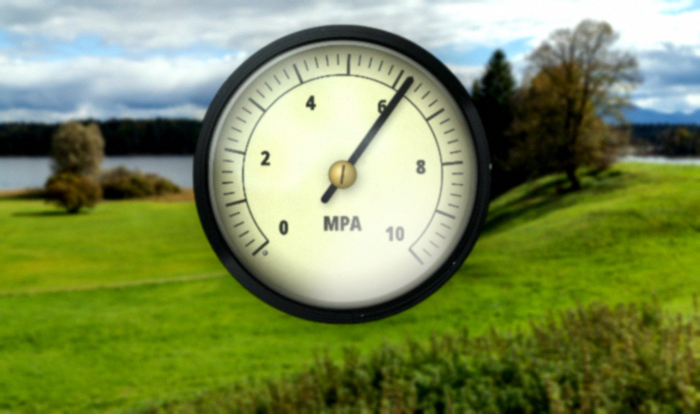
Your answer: 6.2MPa
